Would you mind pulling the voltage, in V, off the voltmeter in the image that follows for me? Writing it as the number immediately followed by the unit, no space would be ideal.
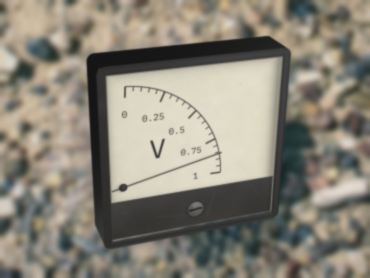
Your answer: 0.85V
